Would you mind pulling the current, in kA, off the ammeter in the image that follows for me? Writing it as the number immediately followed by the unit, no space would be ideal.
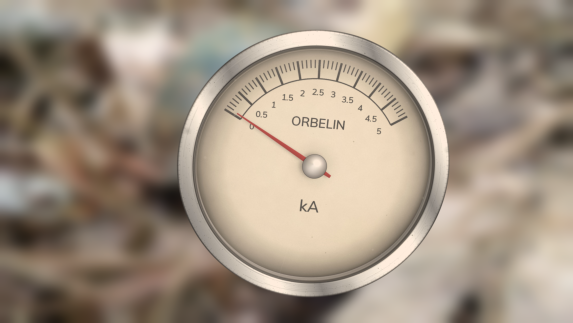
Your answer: 0.1kA
